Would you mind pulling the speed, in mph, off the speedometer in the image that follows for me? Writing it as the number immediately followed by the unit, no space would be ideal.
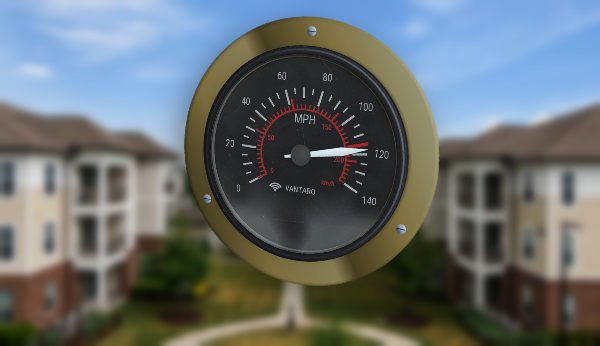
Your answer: 117.5mph
